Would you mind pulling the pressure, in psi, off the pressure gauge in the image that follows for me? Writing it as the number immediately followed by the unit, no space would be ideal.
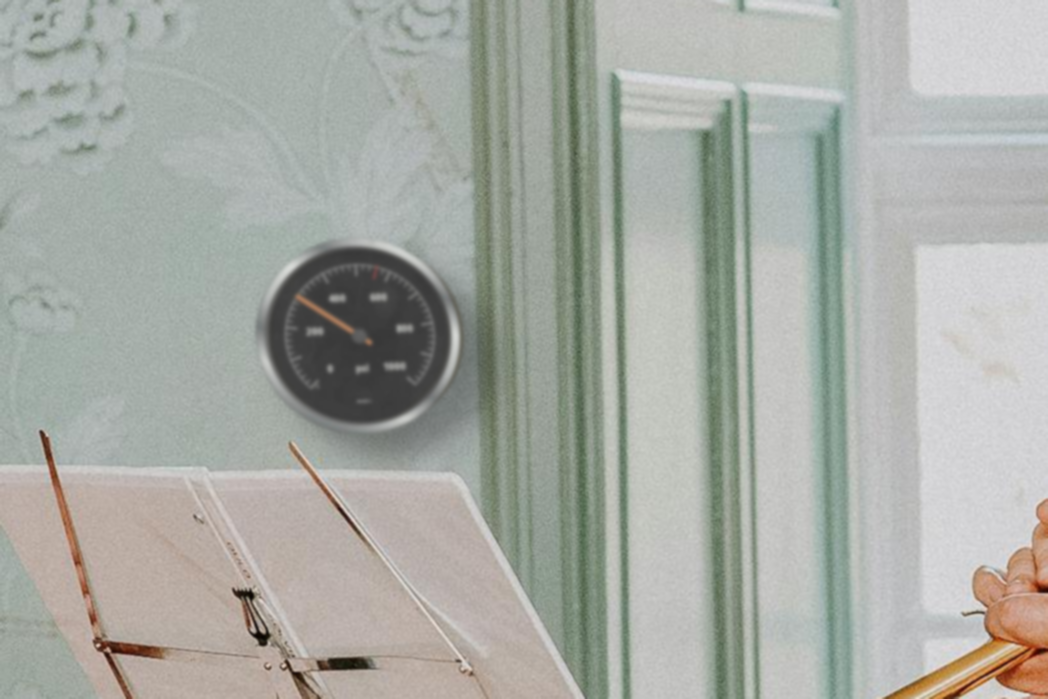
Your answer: 300psi
